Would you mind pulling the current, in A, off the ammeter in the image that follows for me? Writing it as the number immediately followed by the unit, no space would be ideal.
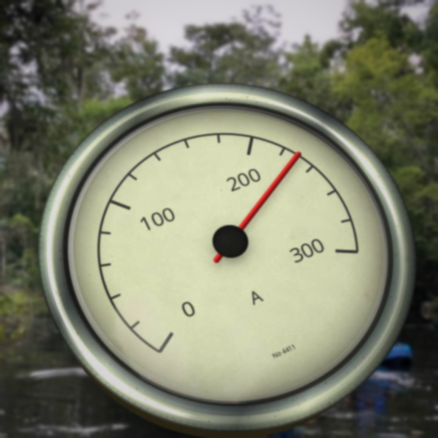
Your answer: 230A
